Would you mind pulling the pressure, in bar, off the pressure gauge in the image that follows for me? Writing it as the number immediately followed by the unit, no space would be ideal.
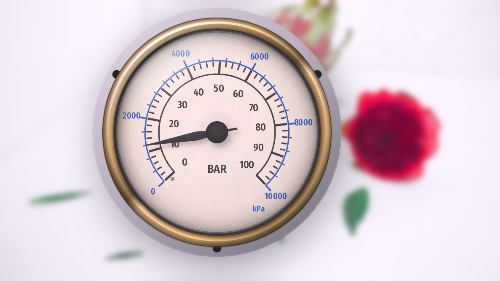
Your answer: 12bar
